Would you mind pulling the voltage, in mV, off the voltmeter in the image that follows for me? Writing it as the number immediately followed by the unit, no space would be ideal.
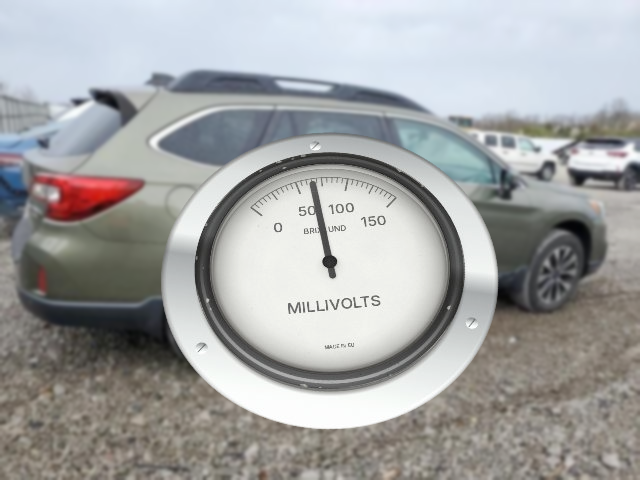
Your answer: 65mV
